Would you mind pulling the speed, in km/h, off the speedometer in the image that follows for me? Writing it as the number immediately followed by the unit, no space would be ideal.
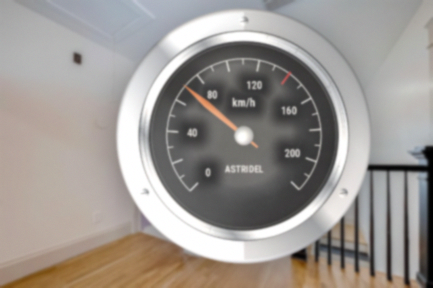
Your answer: 70km/h
